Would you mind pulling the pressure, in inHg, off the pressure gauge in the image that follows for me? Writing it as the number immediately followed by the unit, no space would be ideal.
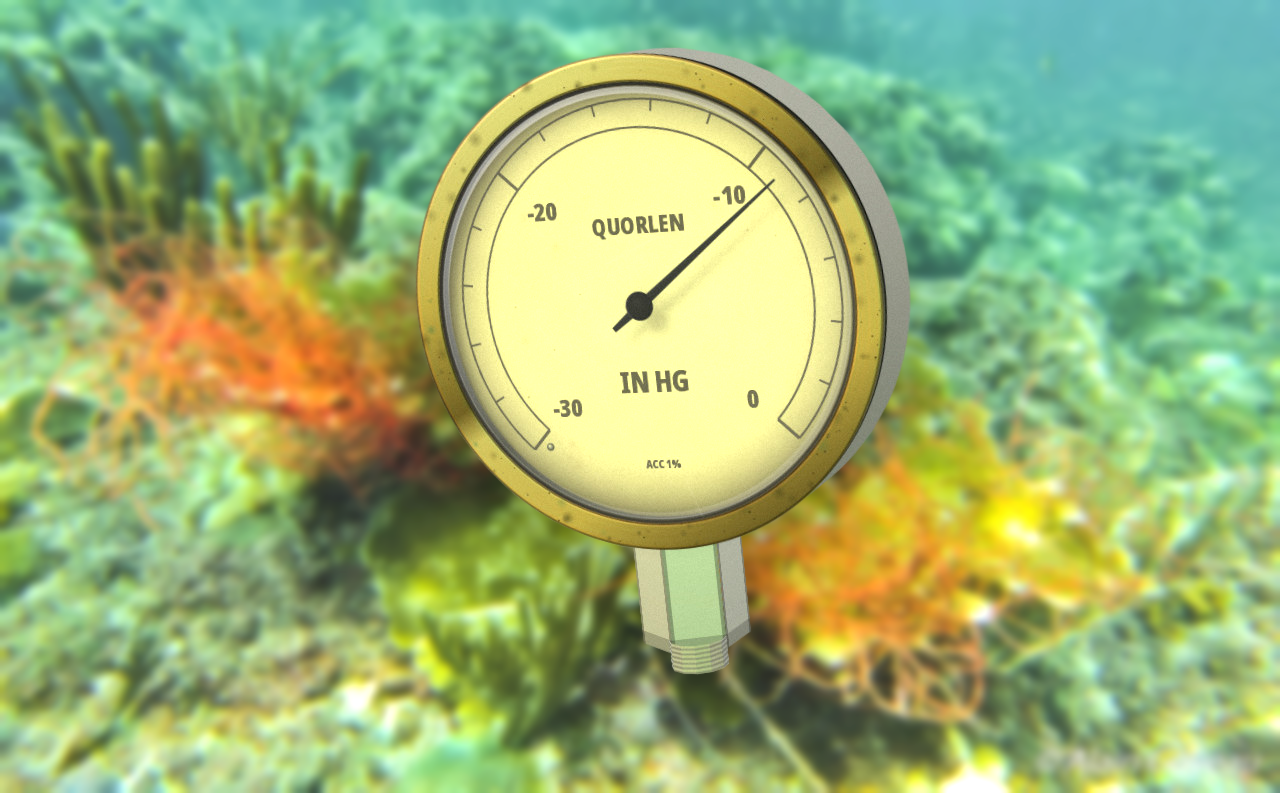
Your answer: -9inHg
